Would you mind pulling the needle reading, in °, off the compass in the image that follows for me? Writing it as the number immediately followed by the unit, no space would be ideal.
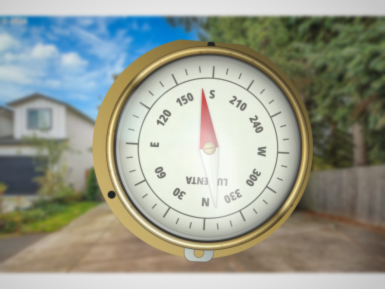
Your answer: 170°
